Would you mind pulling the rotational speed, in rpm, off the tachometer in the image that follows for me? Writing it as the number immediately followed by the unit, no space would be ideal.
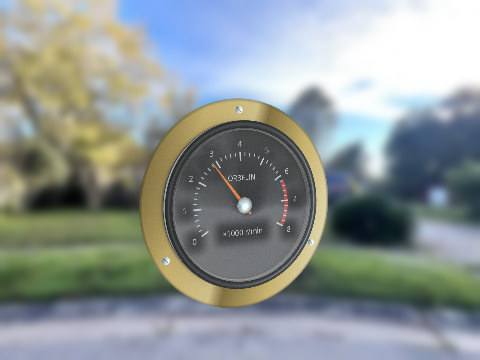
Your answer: 2800rpm
